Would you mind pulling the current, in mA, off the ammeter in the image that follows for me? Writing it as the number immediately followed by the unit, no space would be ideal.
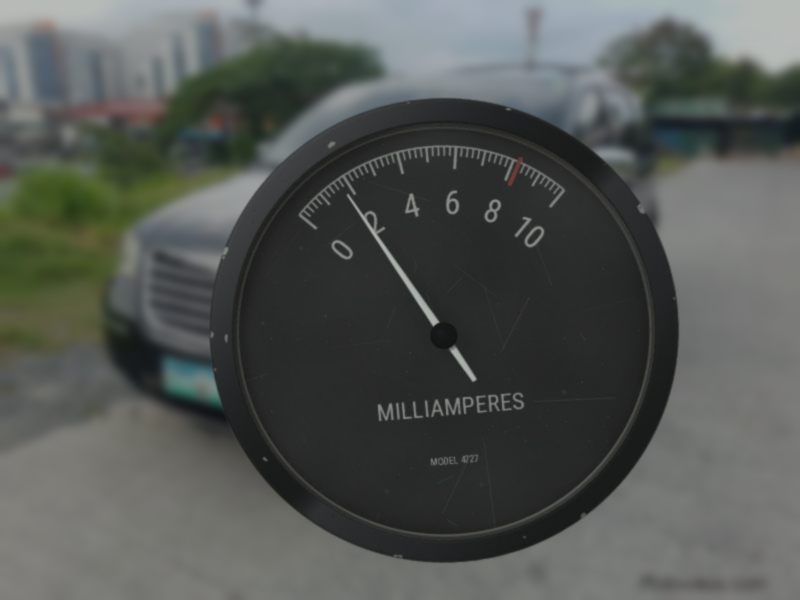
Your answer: 1.8mA
